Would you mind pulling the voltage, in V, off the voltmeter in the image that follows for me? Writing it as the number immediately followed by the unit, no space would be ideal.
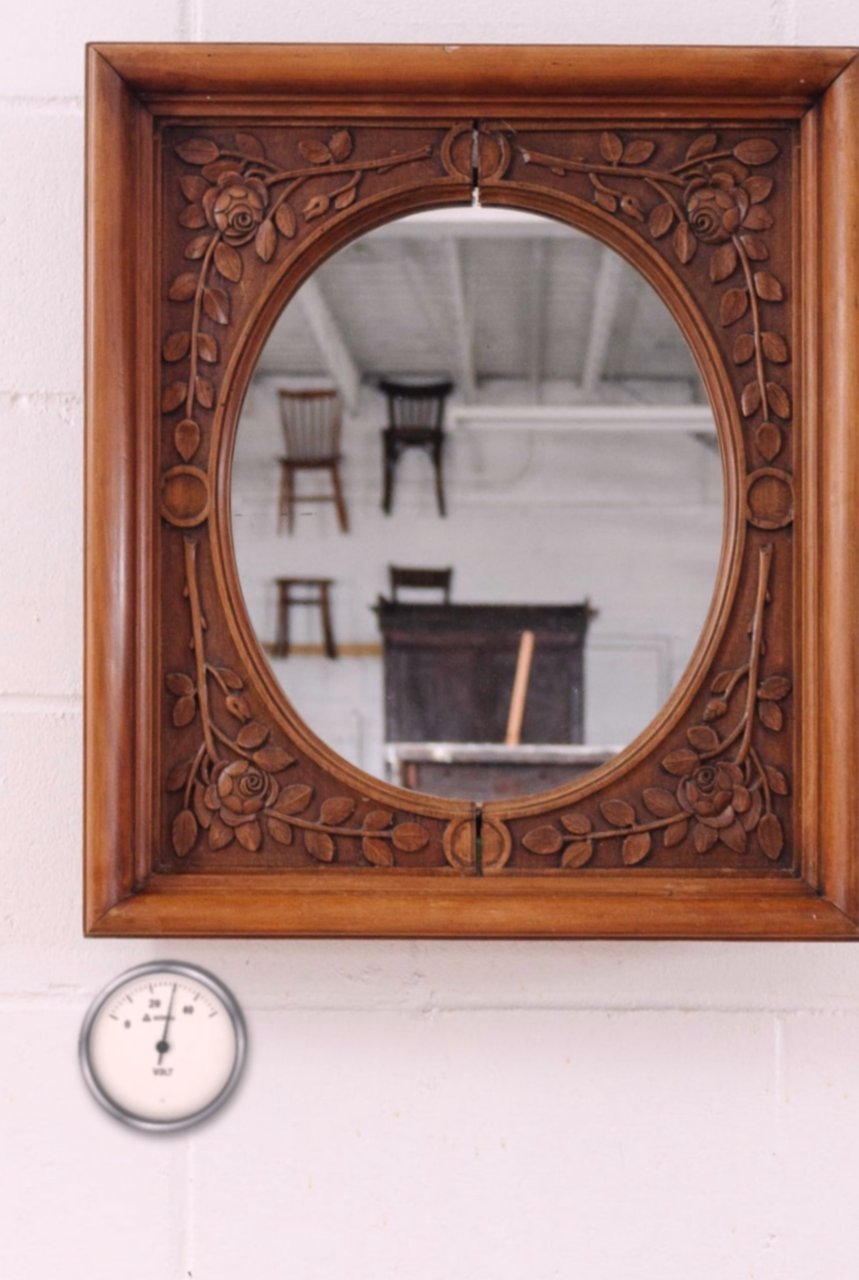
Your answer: 30V
